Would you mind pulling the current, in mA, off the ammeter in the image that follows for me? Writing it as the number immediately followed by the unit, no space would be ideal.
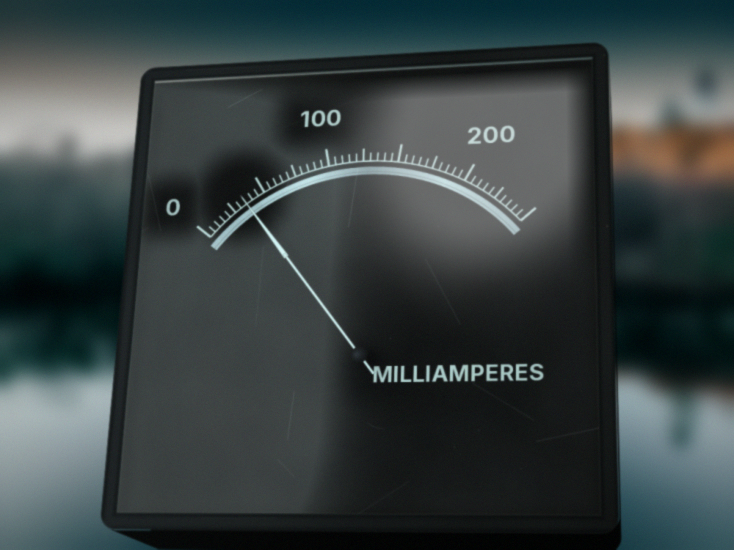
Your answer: 35mA
